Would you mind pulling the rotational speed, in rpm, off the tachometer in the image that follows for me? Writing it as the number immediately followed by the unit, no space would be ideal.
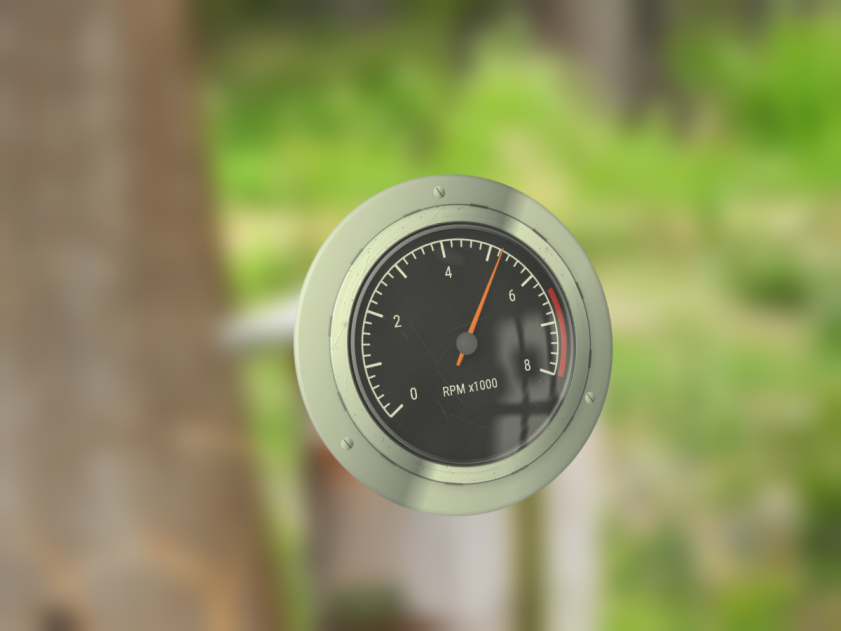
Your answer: 5200rpm
